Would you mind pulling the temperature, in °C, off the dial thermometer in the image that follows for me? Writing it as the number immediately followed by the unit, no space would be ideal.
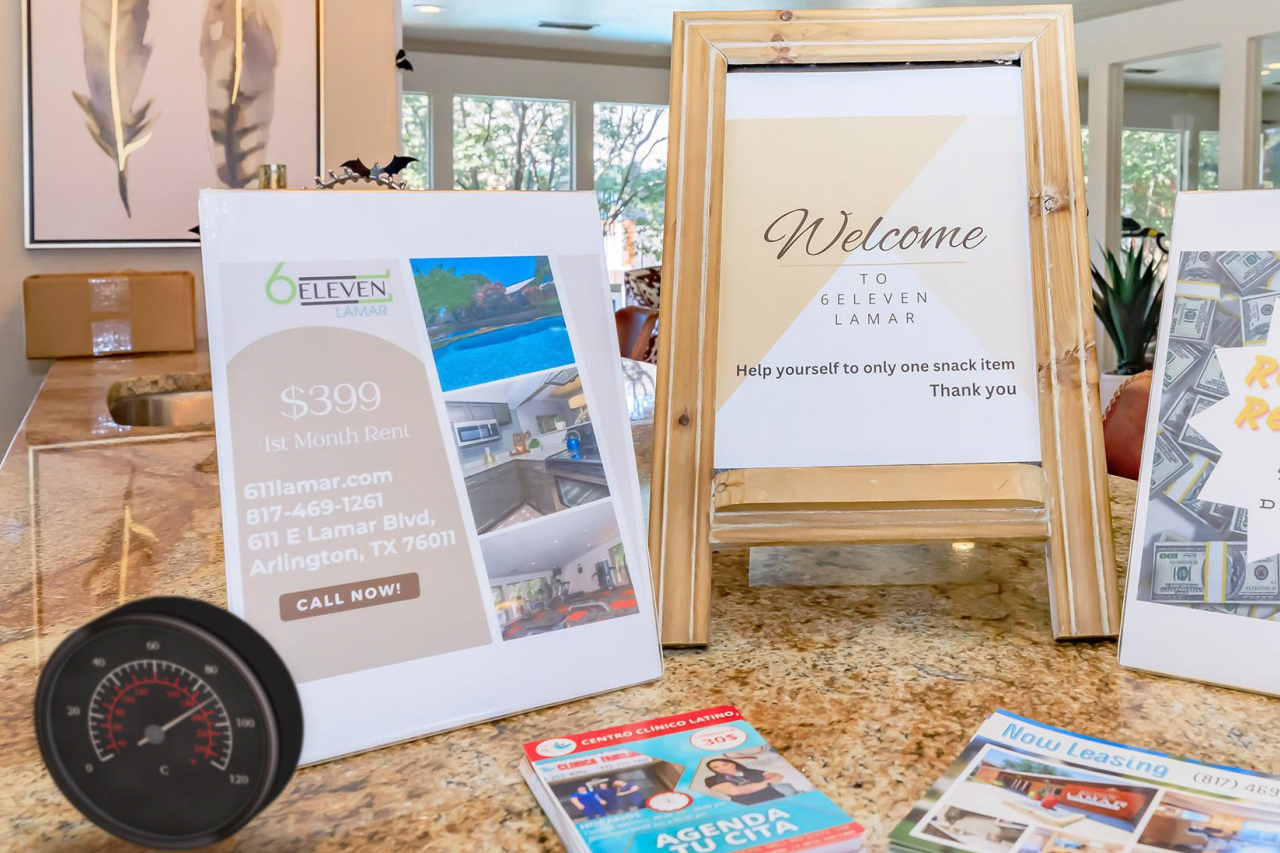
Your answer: 88°C
